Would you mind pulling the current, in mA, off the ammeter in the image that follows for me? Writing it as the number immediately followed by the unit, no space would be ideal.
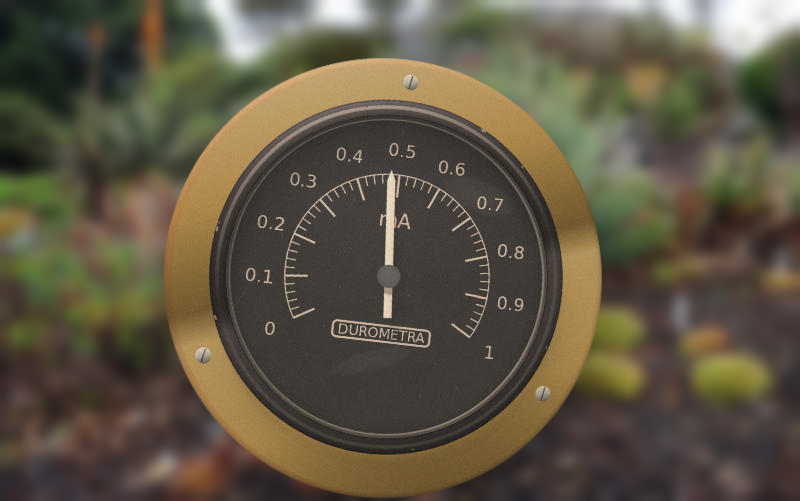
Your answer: 0.48mA
